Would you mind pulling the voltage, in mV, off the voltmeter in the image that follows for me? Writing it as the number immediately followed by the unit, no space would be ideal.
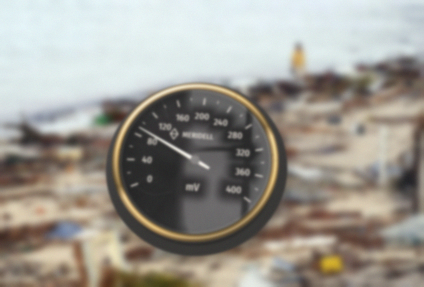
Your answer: 90mV
